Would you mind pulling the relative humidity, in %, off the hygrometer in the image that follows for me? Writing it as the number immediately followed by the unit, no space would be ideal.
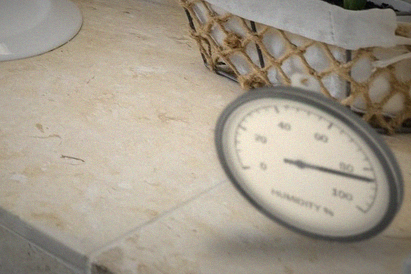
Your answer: 84%
